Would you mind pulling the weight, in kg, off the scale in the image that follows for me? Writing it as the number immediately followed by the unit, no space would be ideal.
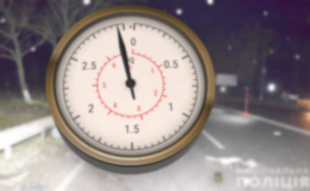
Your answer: 2.95kg
